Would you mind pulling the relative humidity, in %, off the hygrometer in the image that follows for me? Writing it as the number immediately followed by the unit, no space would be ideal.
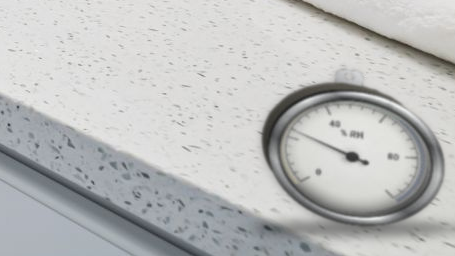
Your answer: 24%
